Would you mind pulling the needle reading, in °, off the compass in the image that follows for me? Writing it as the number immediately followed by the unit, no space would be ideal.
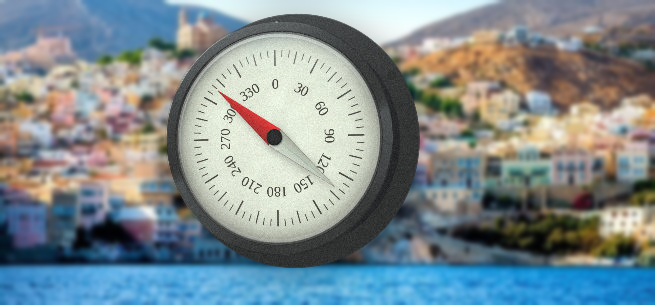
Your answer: 310°
